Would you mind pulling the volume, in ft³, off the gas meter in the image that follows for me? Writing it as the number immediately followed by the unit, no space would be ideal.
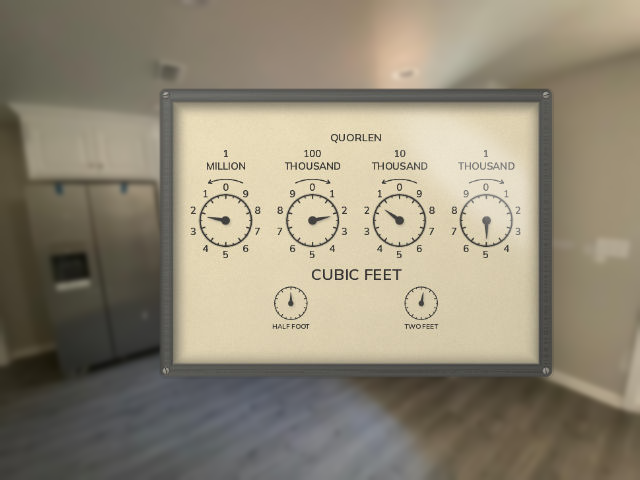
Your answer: 221500ft³
